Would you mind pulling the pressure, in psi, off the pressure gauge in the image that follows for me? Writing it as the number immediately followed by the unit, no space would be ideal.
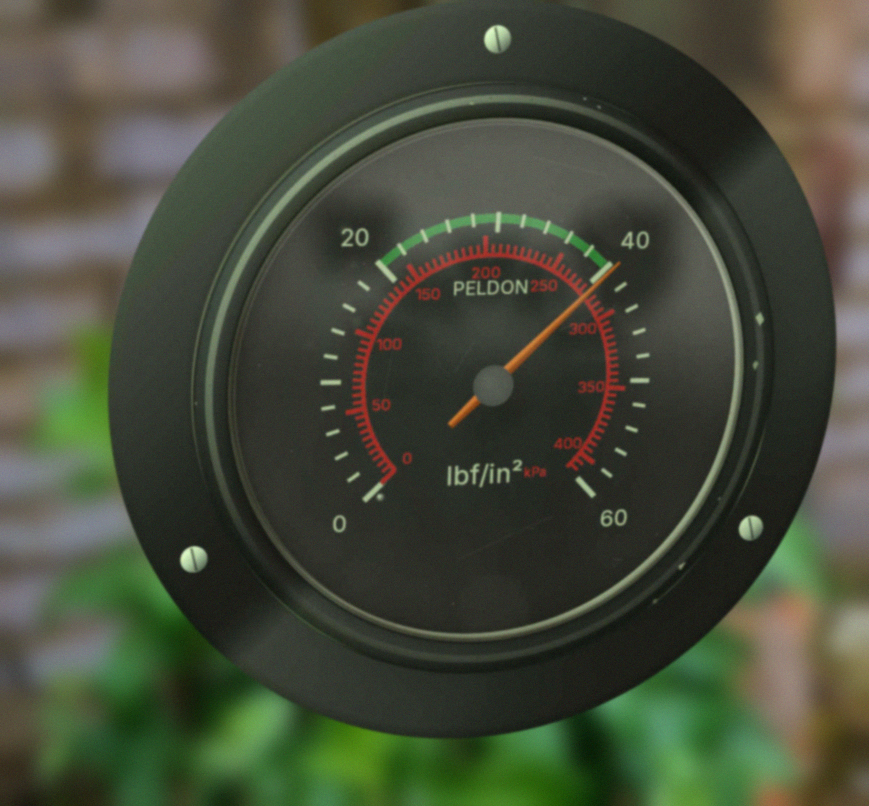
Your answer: 40psi
